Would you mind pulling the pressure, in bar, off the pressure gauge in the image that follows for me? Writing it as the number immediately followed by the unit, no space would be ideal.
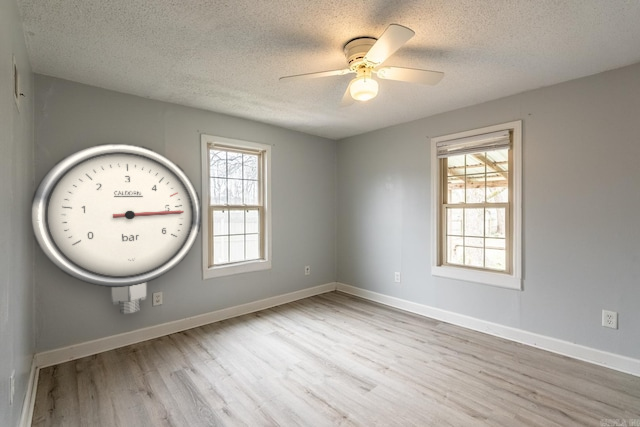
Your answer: 5.2bar
